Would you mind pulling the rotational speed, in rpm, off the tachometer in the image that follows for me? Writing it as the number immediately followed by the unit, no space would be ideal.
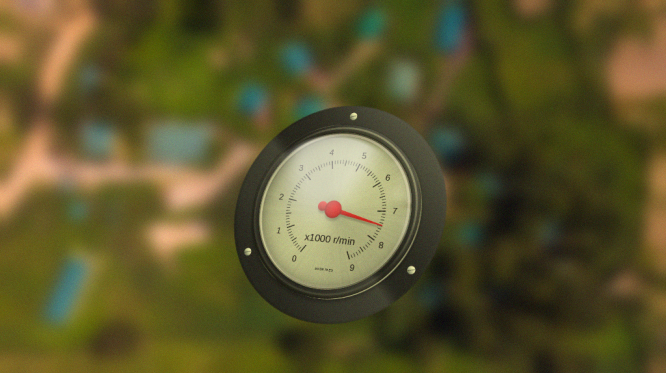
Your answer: 7500rpm
